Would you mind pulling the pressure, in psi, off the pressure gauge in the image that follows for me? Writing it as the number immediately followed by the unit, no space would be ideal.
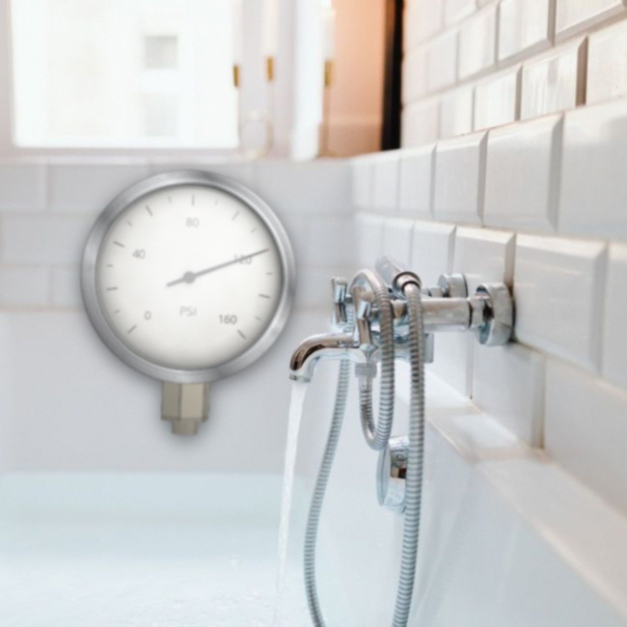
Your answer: 120psi
